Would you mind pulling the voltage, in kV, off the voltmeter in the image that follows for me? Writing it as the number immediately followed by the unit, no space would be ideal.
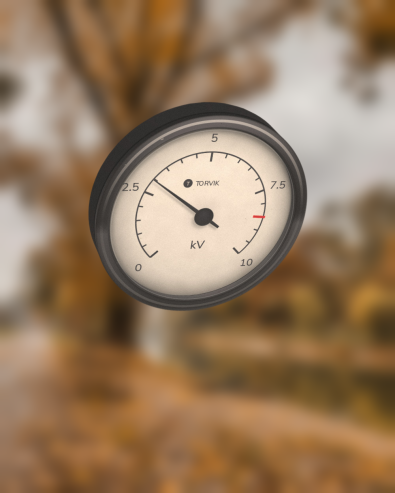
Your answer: 3kV
